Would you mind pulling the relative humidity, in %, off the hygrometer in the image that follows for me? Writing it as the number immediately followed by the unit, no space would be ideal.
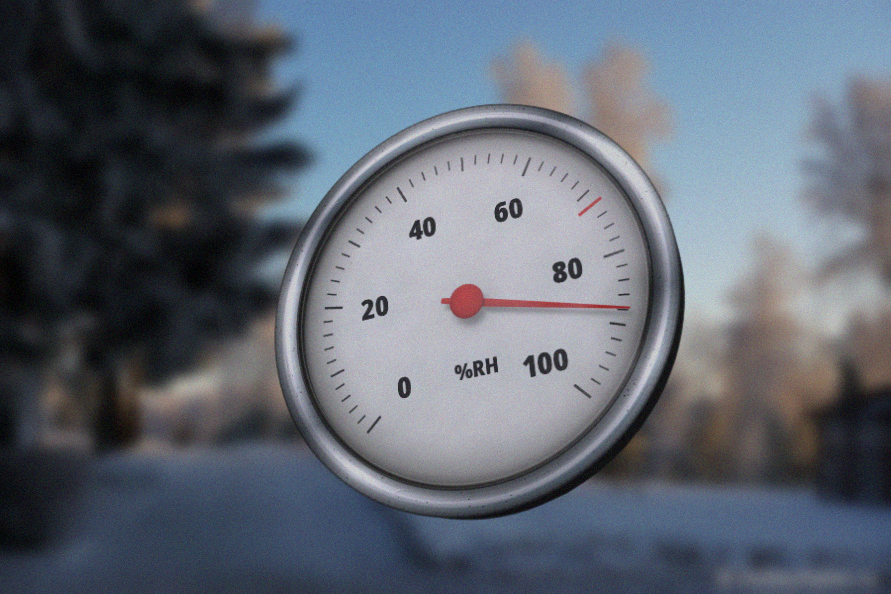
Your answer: 88%
